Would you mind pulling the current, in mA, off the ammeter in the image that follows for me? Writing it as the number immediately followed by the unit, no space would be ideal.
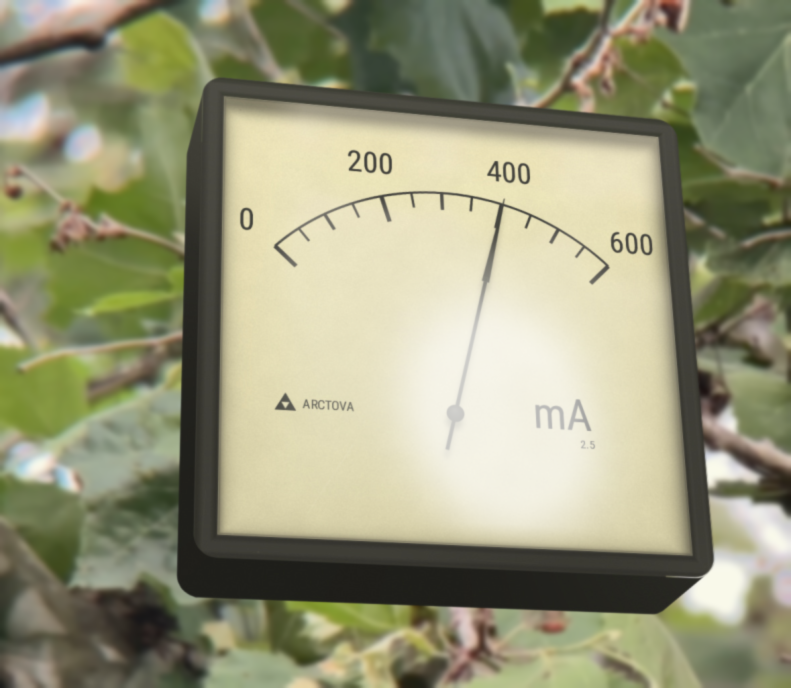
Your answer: 400mA
